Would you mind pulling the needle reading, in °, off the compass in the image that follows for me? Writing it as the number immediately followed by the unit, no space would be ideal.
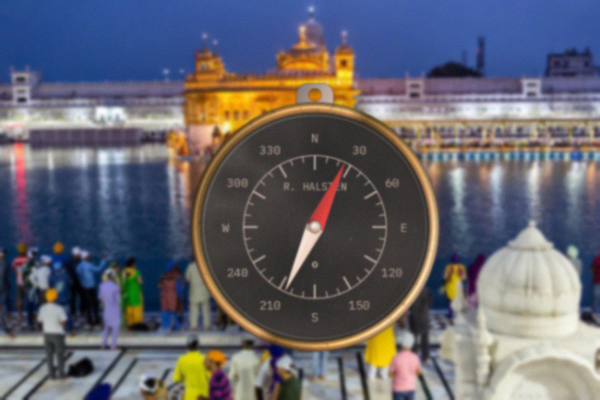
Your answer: 25°
